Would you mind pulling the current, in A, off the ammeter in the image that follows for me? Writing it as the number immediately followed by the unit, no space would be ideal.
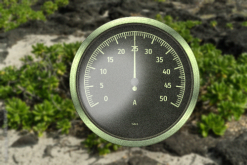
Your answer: 25A
